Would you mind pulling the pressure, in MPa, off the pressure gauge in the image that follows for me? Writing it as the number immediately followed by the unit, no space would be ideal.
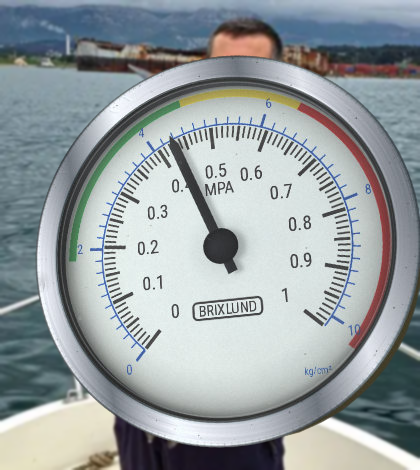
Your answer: 0.43MPa
